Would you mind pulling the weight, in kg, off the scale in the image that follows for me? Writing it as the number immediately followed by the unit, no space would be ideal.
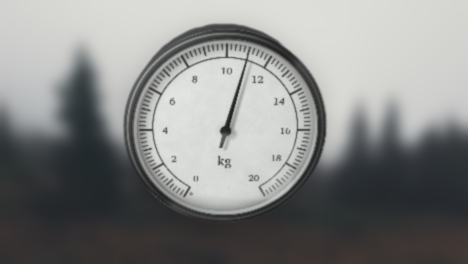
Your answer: 11kg
